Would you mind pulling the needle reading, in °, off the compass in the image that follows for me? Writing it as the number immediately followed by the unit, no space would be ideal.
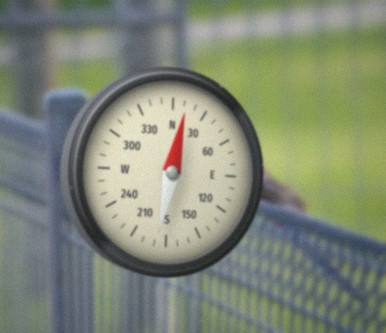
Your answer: 10°
